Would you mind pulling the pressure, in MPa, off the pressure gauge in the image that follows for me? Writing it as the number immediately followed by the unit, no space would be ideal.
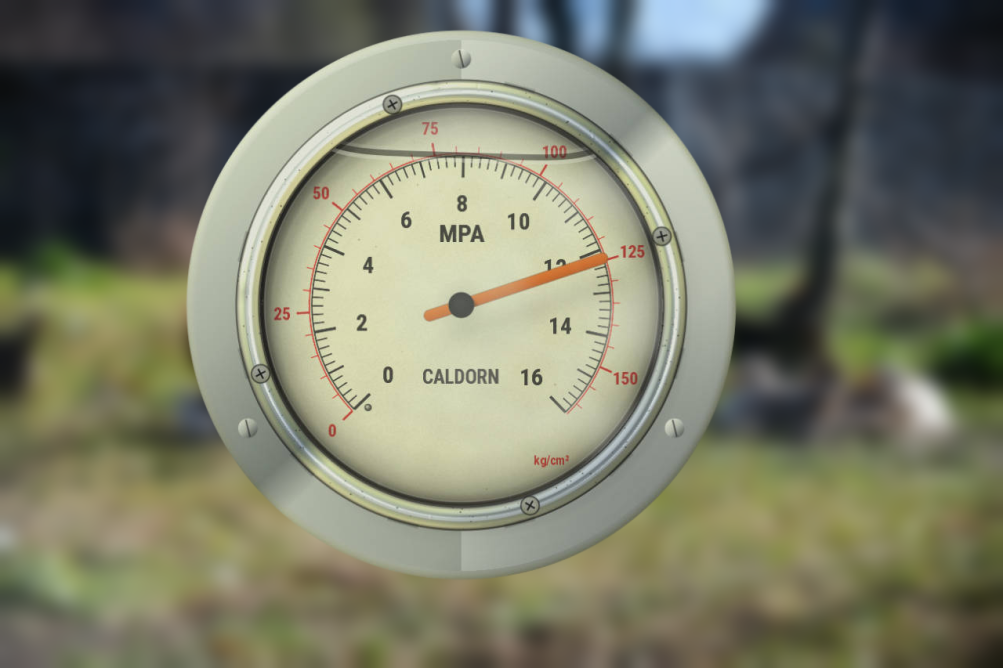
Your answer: 12.2MPa
